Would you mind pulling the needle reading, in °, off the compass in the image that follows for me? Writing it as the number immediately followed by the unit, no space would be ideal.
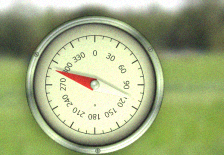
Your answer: 290°
